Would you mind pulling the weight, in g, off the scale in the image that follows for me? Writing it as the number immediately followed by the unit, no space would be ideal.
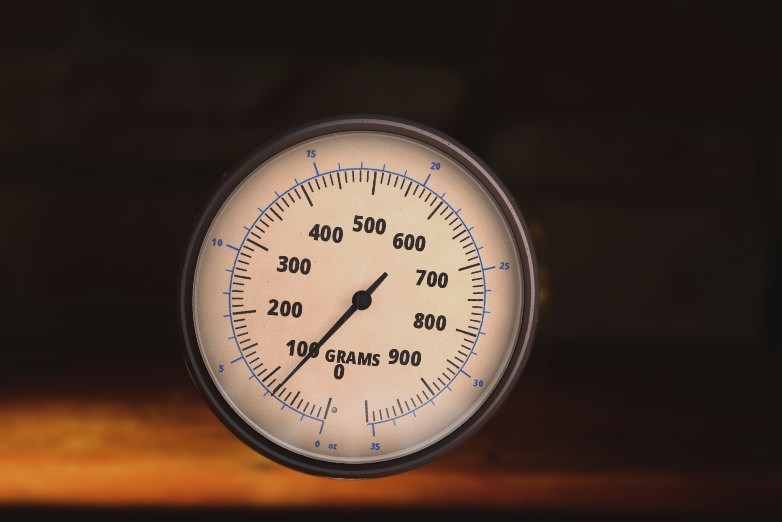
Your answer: 80g
